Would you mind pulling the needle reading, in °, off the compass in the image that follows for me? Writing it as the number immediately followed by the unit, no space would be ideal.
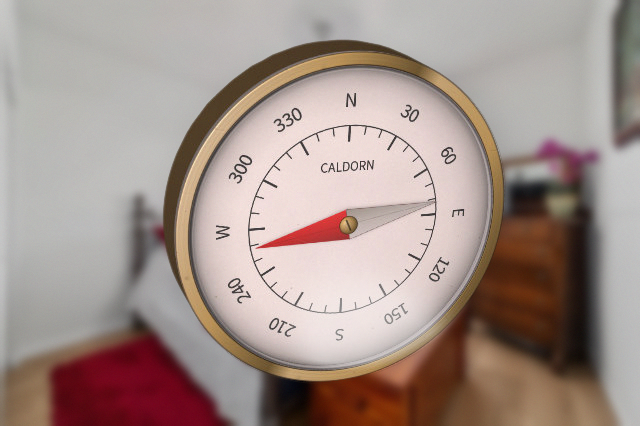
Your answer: 260°
